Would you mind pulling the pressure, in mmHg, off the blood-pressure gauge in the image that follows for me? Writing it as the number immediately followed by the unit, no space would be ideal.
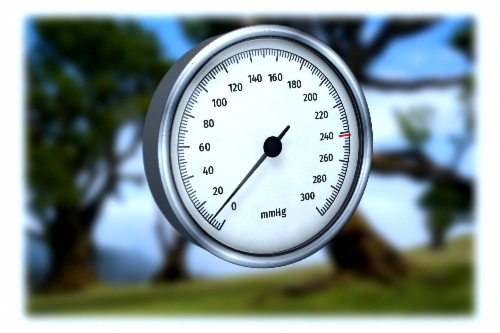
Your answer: 10mmHg
